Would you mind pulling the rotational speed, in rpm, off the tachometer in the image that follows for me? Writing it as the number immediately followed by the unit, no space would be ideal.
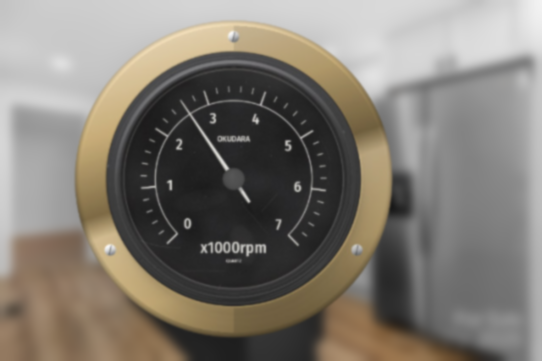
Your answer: 2600rpm
